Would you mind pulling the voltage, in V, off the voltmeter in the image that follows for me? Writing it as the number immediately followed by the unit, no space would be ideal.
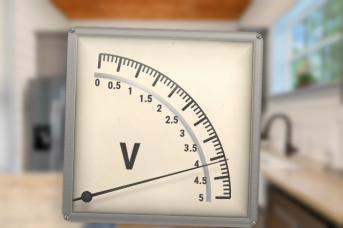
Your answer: 4.1V
